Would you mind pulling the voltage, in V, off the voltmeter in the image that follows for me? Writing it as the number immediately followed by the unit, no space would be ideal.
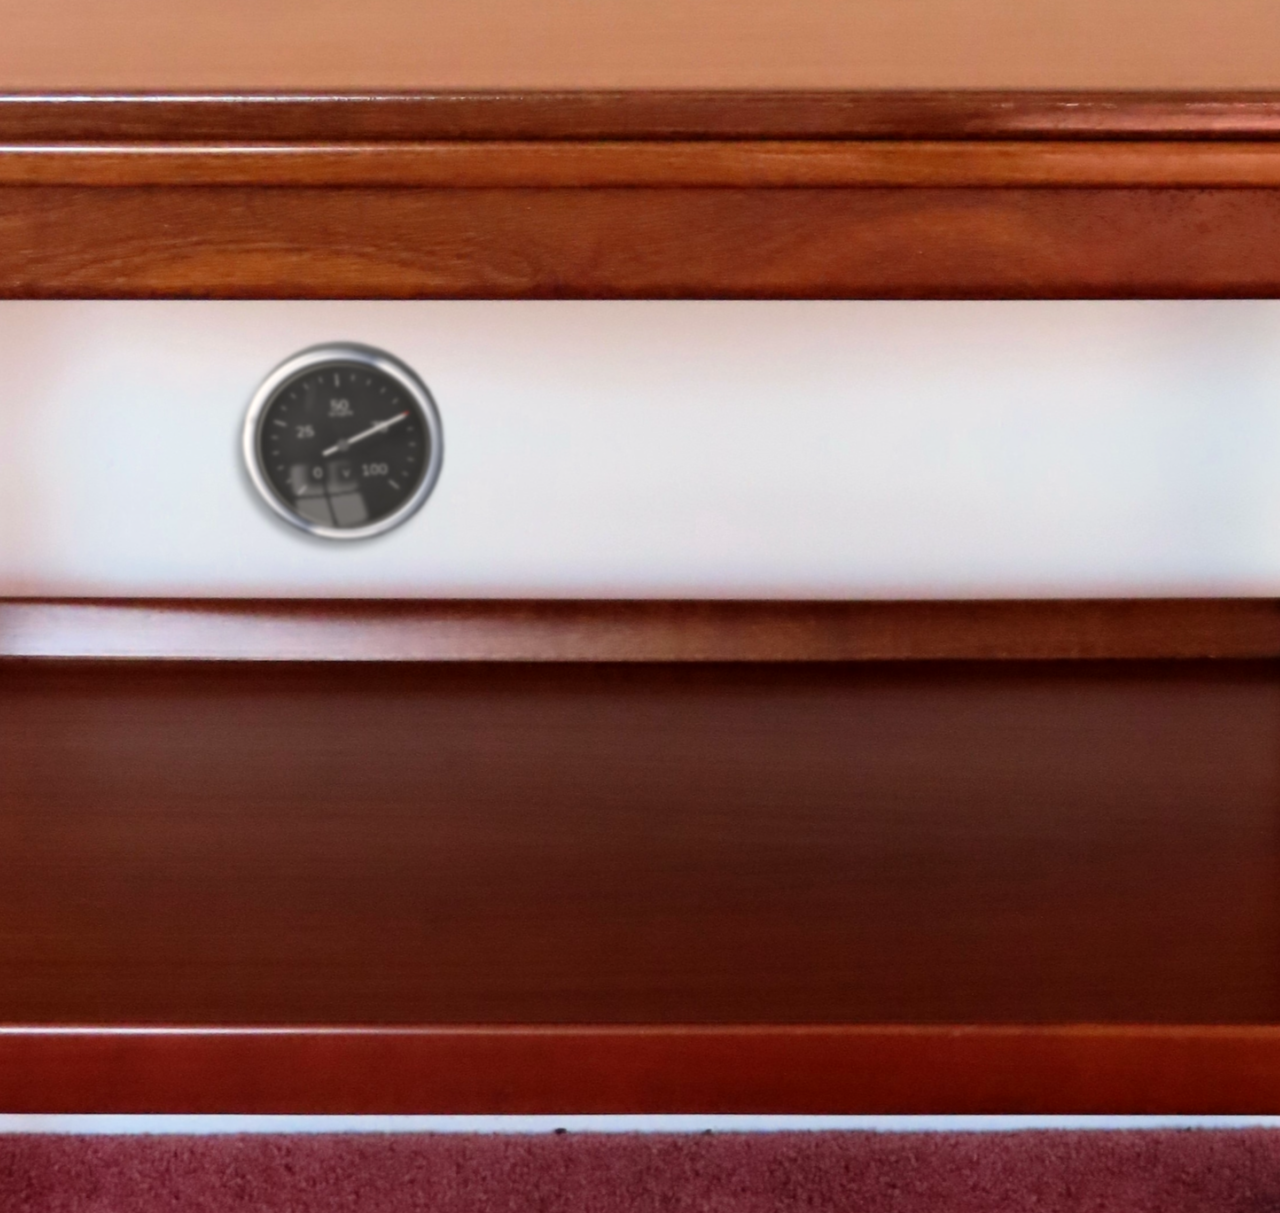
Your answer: 75V
